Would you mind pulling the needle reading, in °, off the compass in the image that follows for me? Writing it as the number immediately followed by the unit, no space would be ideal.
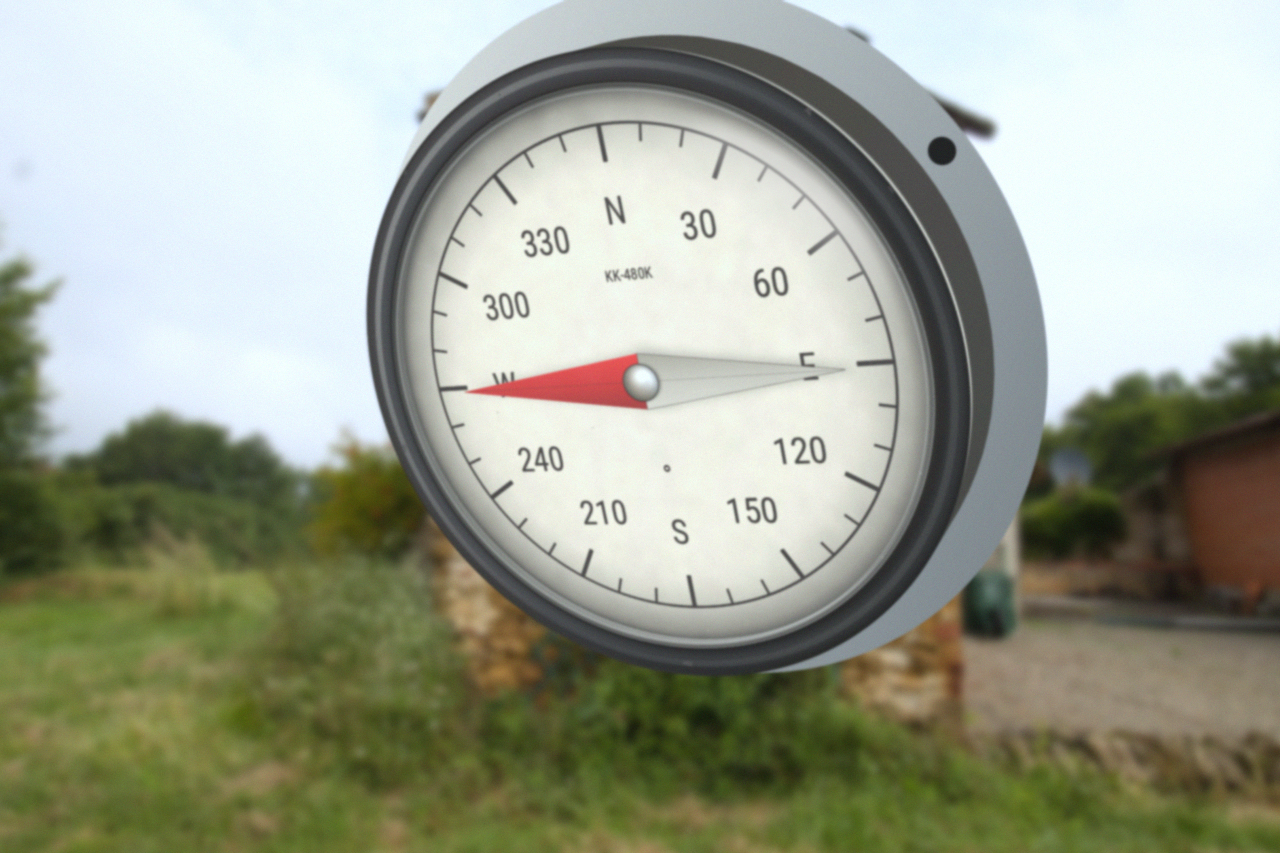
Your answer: 270°
